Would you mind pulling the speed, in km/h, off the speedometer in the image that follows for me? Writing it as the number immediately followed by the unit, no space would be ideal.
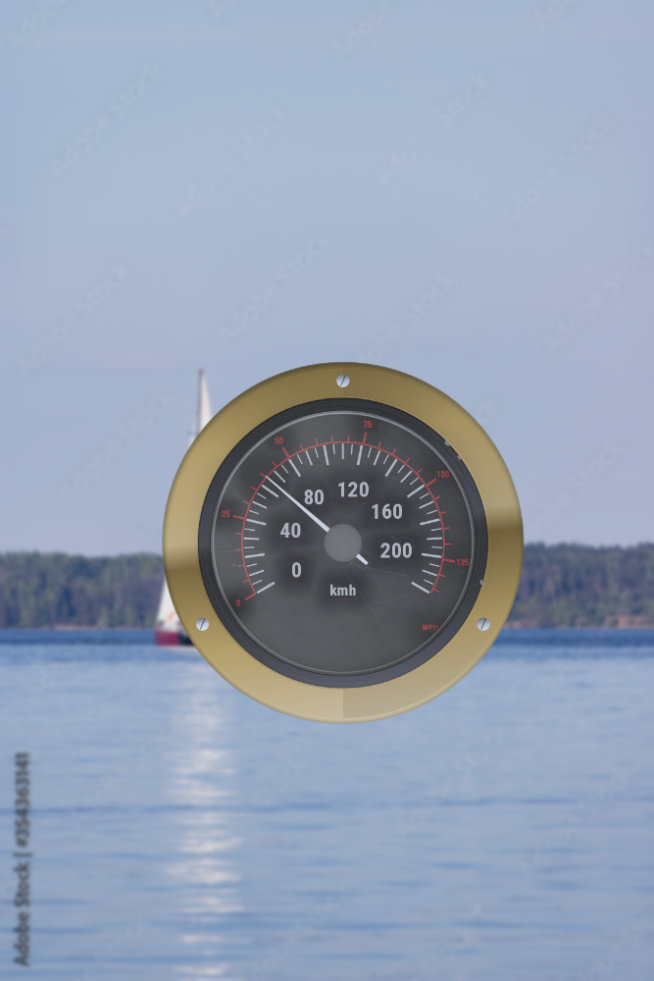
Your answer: 65km/h
